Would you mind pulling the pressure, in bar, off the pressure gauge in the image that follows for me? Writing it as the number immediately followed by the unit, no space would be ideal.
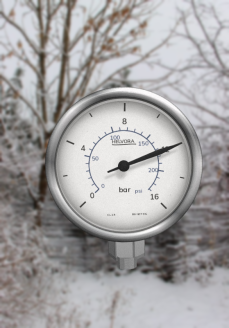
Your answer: 12bar
